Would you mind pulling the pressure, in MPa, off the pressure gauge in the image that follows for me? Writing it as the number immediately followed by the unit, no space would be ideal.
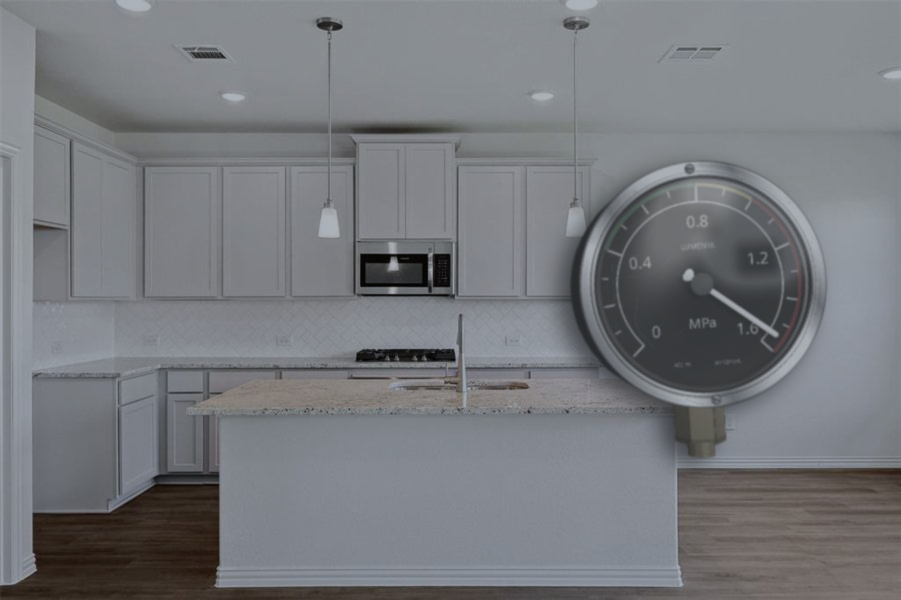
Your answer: 1.55MPa
